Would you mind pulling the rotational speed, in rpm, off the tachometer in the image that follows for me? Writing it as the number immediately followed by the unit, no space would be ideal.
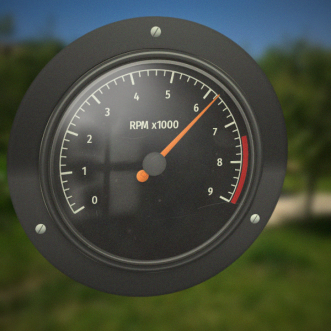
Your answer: 6200rpm
